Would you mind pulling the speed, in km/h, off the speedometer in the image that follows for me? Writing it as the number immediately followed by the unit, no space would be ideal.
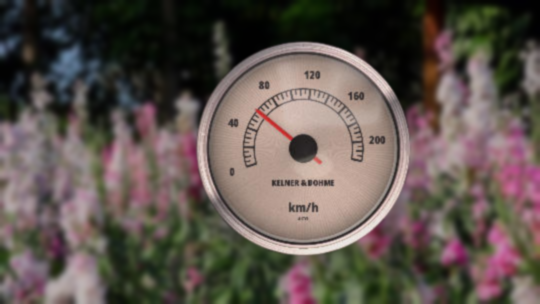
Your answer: 60km/h
